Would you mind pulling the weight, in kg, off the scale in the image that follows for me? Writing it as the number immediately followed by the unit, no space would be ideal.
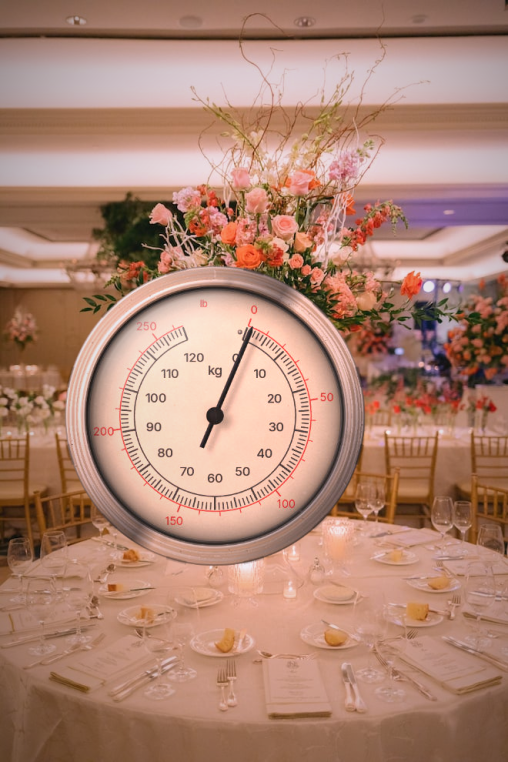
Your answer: 1kg
